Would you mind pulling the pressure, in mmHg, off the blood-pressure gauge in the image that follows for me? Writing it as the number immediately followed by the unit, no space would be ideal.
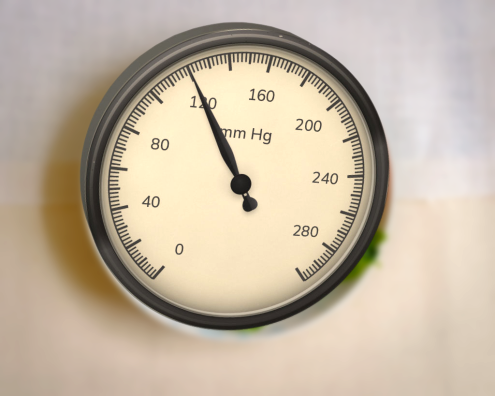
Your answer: 120mmHg
